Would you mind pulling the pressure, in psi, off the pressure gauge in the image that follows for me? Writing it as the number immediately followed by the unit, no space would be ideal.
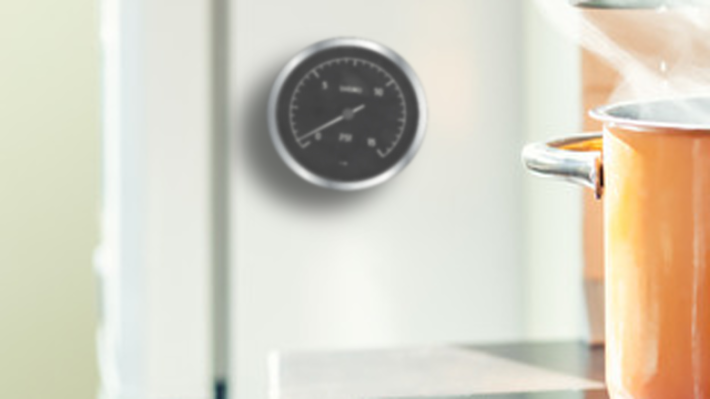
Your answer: 0.5psi
